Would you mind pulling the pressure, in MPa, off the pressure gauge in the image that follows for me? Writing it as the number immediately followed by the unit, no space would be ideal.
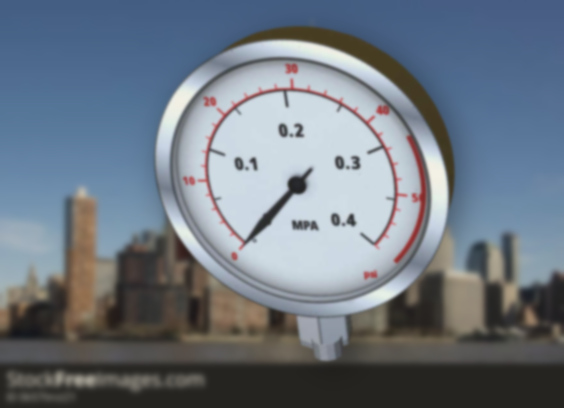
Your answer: 0MPa
